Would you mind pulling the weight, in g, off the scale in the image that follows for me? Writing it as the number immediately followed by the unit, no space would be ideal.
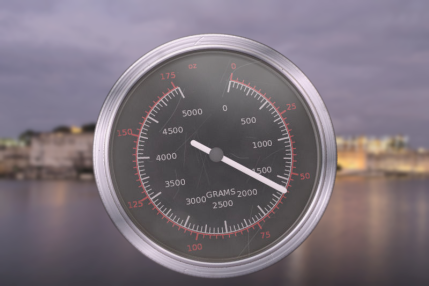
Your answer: 1650g
